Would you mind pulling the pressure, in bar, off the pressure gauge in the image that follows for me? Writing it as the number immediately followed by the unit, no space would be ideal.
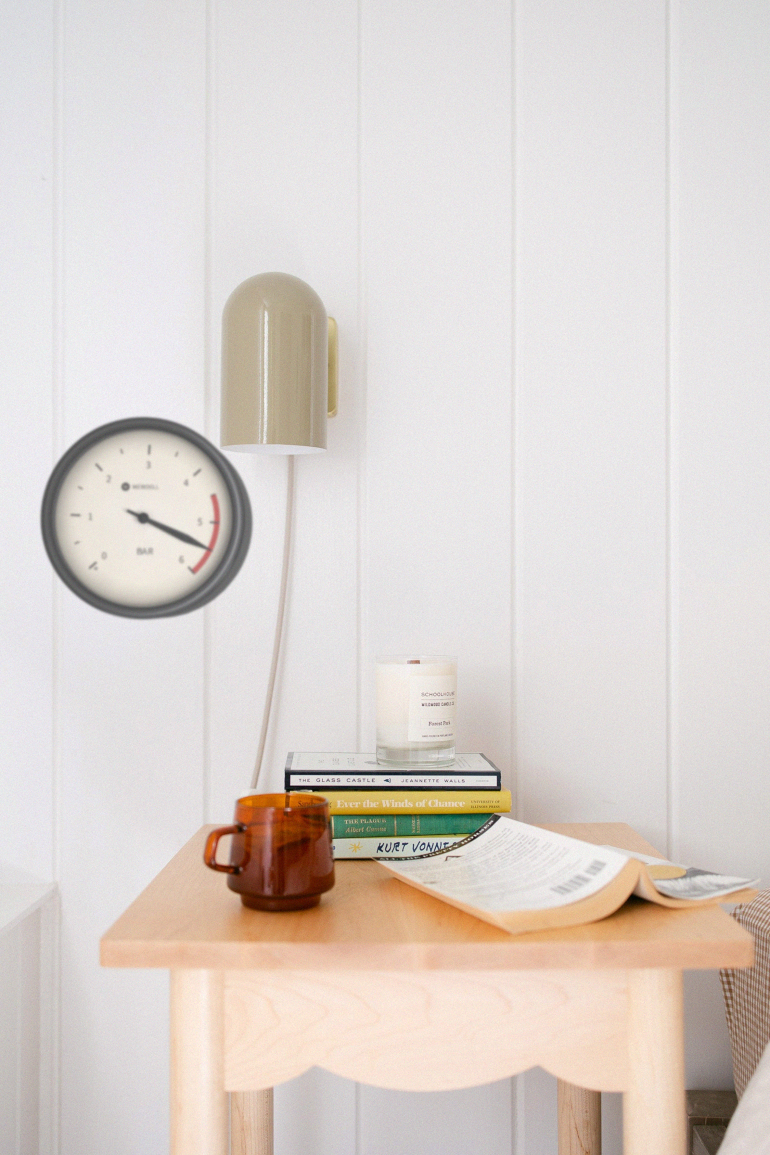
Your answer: 5.5bar
